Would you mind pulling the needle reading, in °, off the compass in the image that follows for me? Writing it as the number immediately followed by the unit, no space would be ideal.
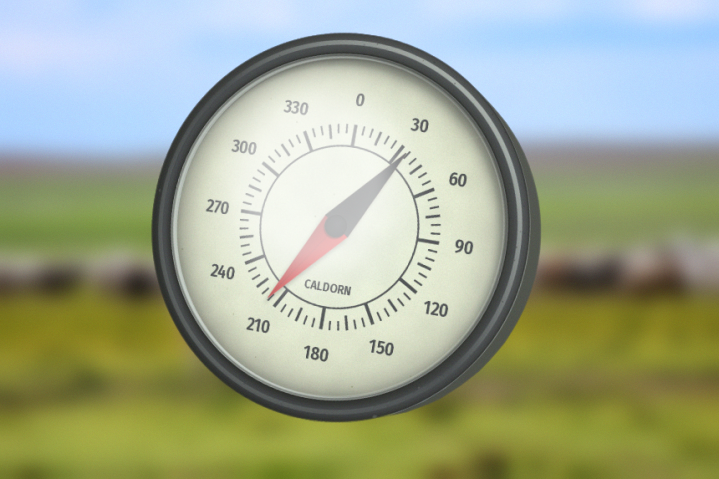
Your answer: 215°
